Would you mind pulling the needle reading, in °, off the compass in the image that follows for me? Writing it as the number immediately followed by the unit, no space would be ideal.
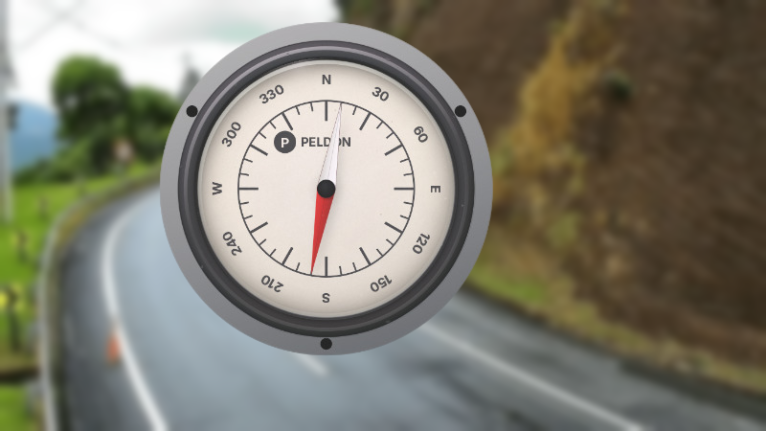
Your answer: 190°
